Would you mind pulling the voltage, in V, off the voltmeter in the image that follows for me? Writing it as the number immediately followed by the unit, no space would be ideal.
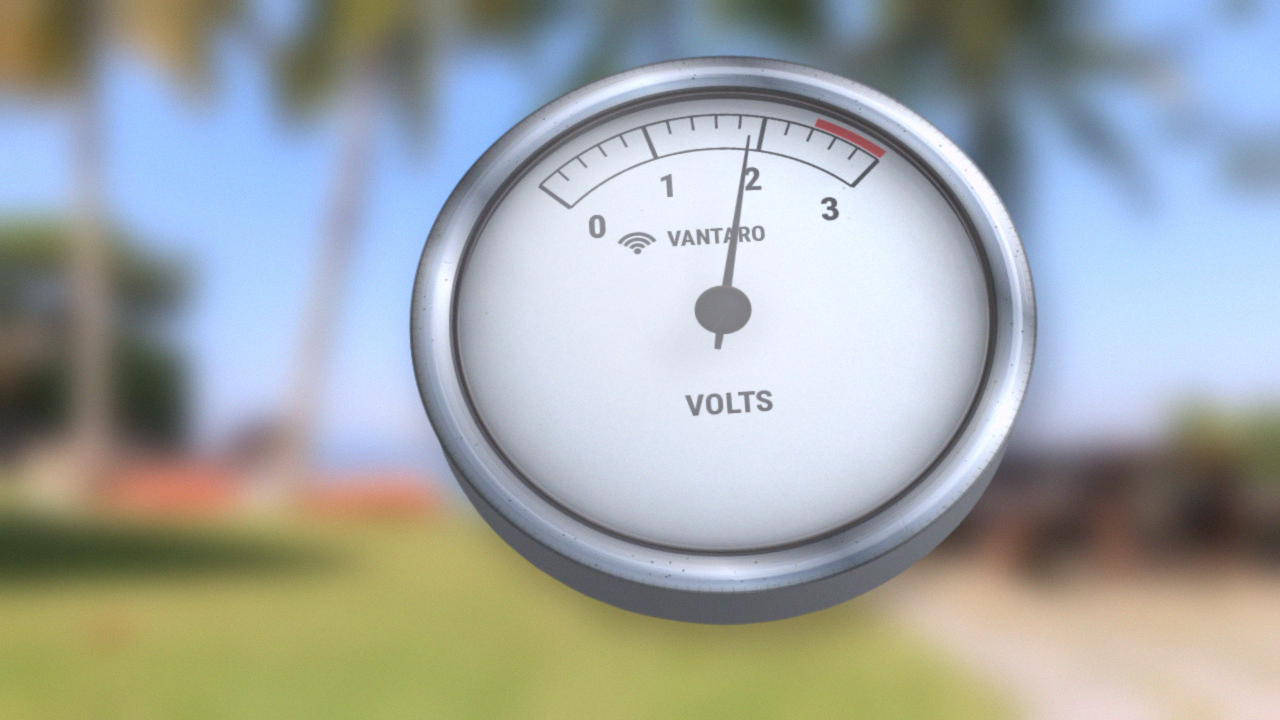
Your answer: 1.9V
